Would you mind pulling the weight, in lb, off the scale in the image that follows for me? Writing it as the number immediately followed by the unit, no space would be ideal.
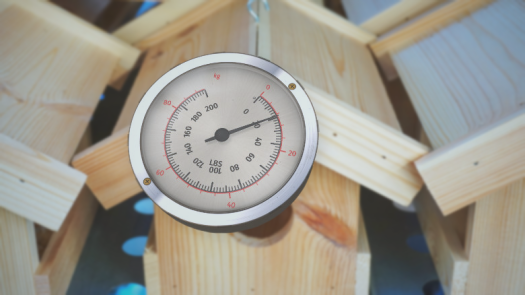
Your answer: 20lb
